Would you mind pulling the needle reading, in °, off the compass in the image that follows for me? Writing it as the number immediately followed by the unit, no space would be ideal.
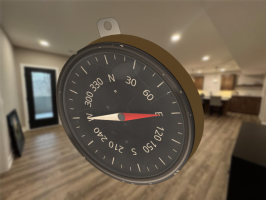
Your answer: 90°
